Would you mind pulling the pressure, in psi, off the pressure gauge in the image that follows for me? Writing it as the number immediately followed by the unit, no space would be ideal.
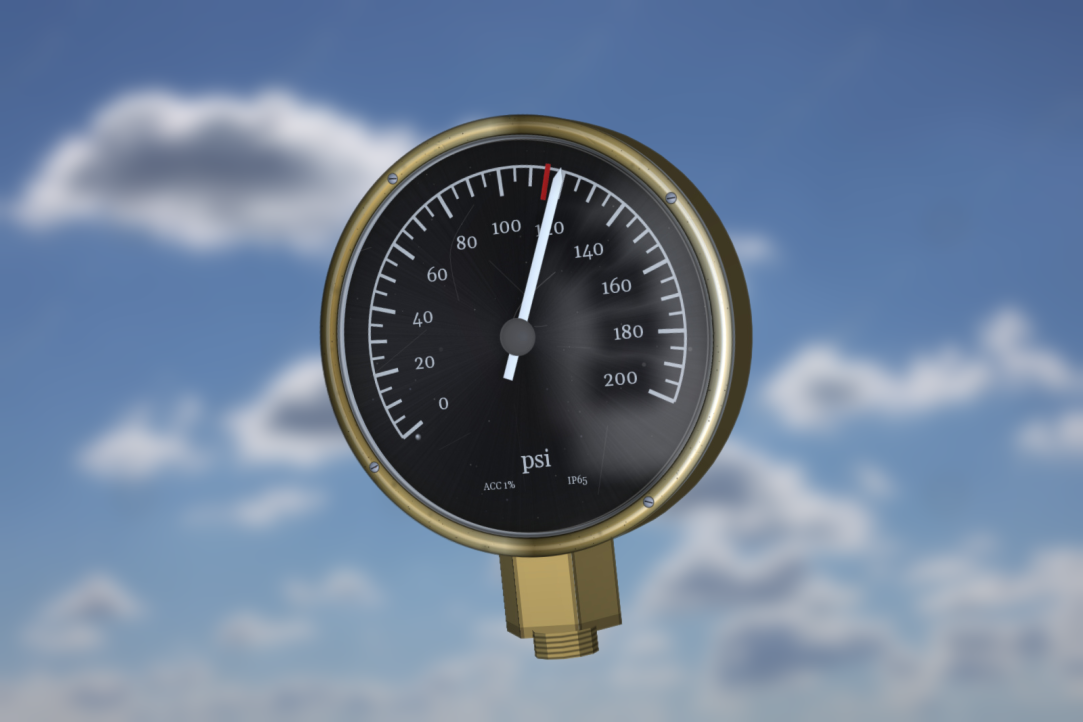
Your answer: 120psi
